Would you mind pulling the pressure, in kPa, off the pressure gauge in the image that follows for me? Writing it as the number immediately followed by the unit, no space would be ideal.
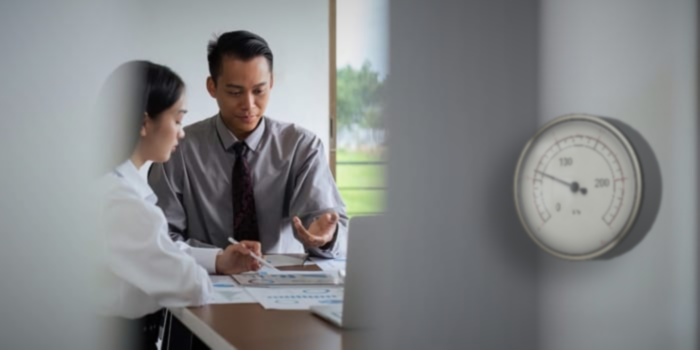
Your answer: 60kPa
